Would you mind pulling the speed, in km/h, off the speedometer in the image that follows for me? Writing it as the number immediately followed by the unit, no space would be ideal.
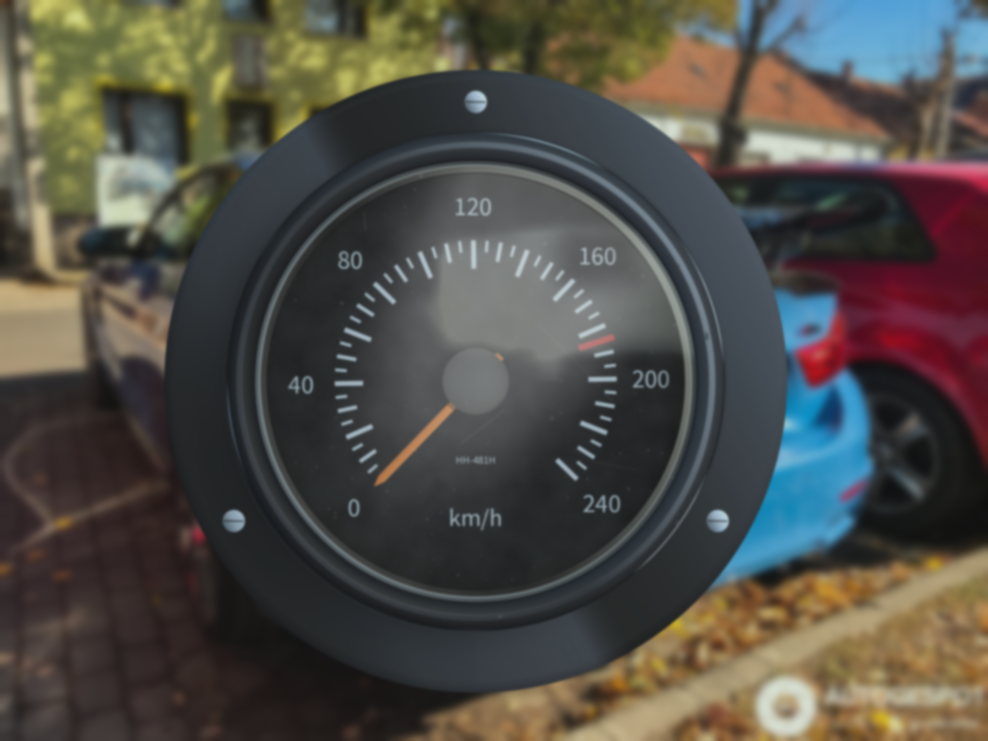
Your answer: 0km/h
